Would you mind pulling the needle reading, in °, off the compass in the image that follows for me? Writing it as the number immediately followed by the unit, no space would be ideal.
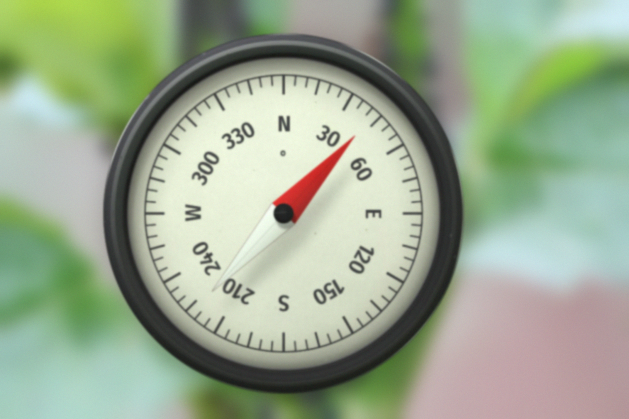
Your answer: 42.5°
